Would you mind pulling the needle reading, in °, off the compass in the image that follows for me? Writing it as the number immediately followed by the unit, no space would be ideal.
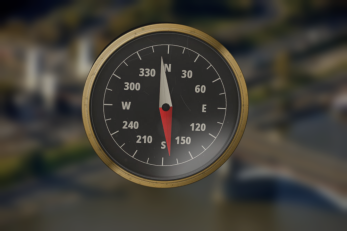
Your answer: 172.5°
